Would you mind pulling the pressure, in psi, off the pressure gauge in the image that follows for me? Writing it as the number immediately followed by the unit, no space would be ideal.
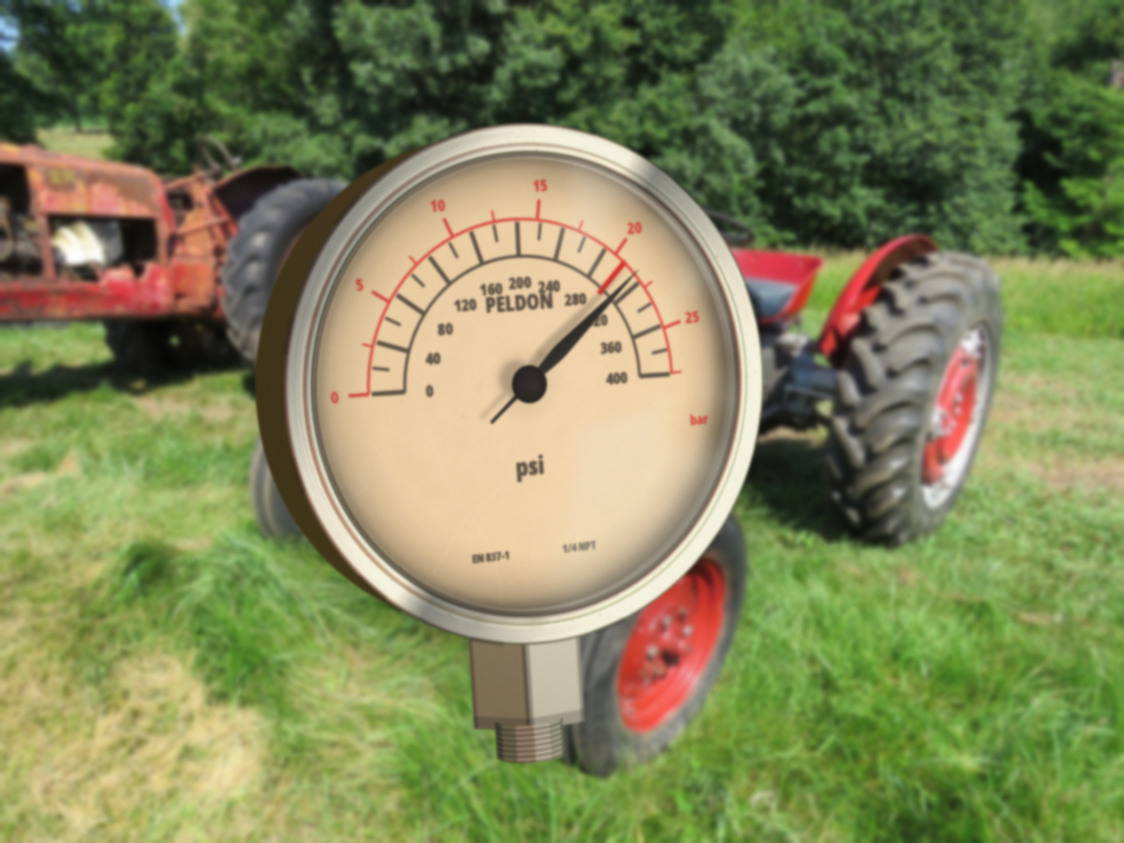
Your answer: 310psi
